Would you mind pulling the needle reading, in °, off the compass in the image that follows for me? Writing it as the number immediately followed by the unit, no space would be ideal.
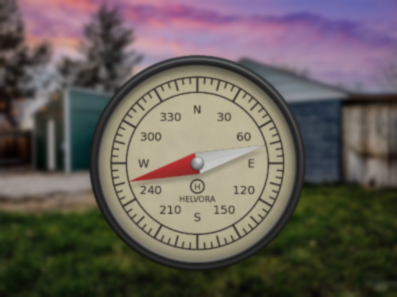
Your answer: 255°
